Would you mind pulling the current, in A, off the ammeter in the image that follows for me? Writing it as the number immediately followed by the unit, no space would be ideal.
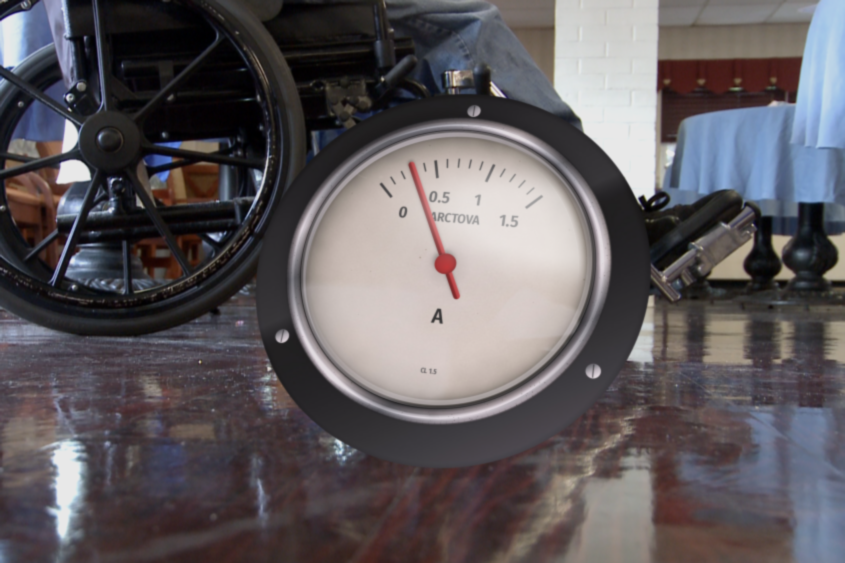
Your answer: 0.3A
